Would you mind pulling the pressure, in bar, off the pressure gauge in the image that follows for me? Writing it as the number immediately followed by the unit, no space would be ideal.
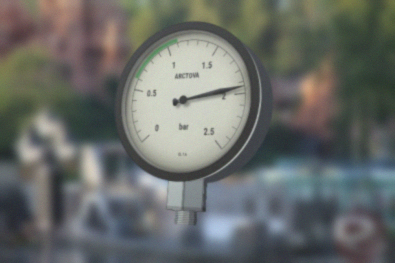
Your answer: 1.95bar
